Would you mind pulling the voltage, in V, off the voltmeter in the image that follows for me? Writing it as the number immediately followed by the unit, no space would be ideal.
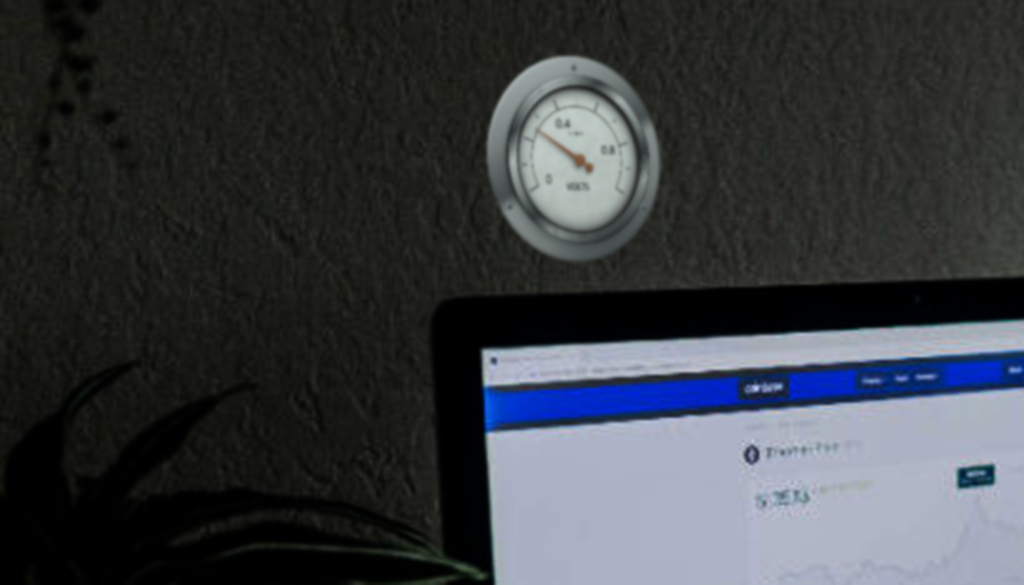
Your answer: 0.25V
